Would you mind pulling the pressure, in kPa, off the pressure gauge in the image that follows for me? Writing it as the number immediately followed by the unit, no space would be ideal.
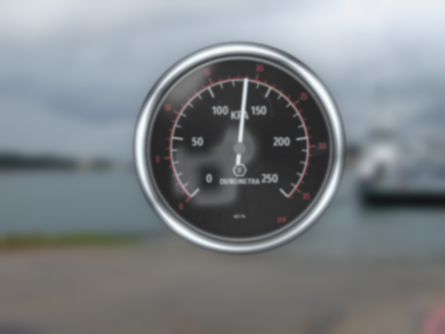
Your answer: 130kPa
